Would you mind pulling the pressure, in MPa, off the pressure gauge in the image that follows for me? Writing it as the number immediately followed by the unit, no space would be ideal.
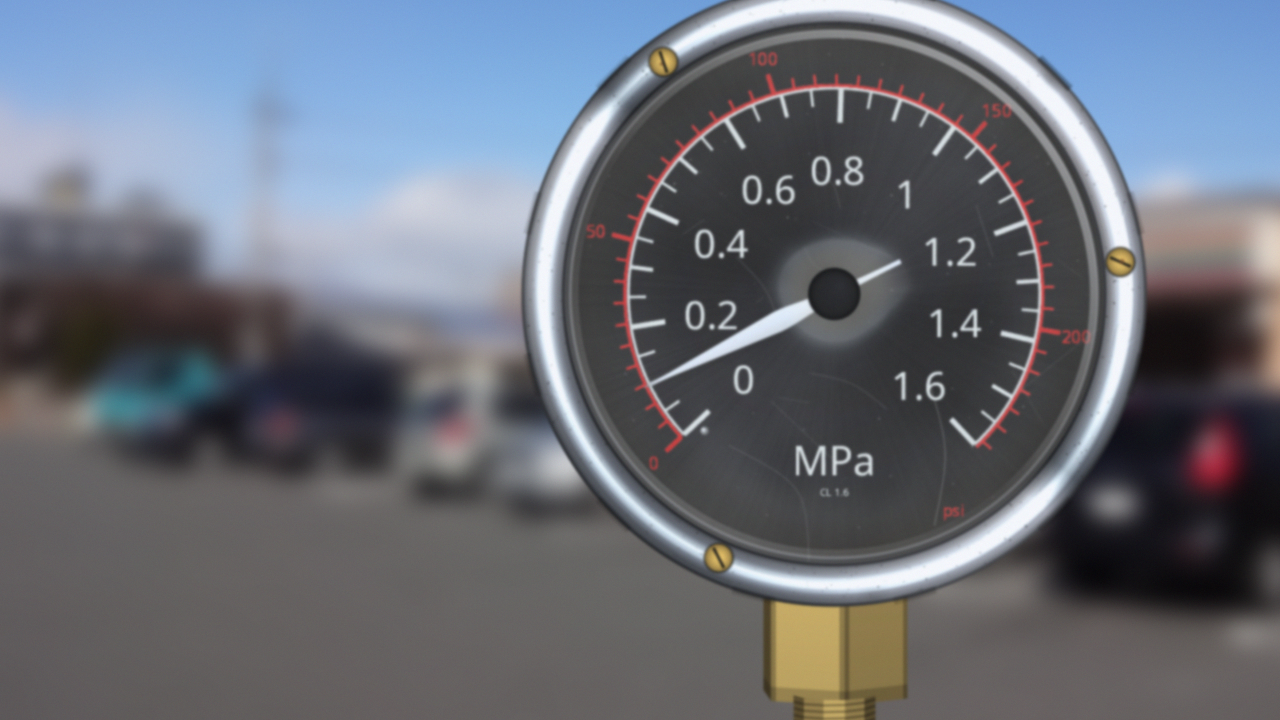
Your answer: 0.1MPa
